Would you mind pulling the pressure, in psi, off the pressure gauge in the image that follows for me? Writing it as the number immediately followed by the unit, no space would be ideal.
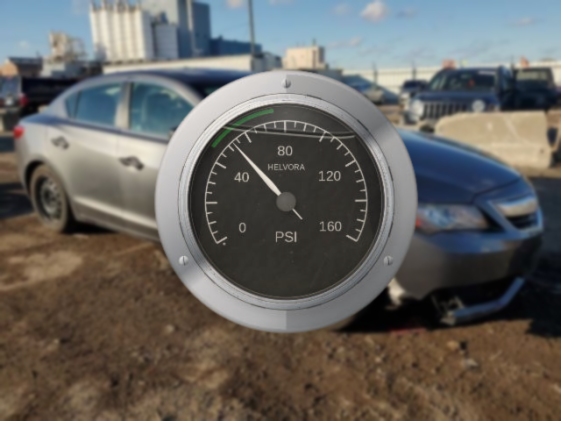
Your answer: 52.5psi
